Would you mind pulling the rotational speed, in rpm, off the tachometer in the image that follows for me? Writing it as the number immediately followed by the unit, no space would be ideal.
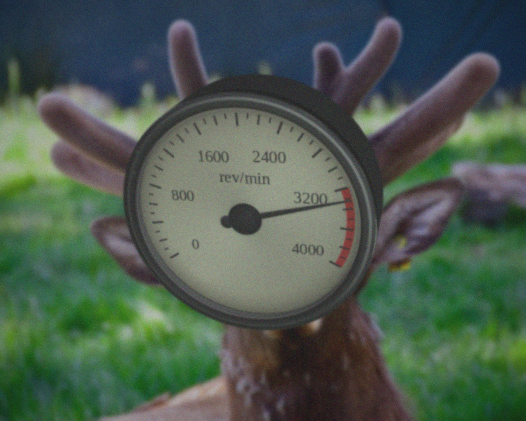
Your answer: 3300rpm
